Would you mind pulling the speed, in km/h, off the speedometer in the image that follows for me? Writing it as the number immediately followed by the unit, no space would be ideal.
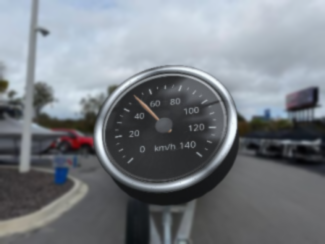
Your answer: 50km/h
